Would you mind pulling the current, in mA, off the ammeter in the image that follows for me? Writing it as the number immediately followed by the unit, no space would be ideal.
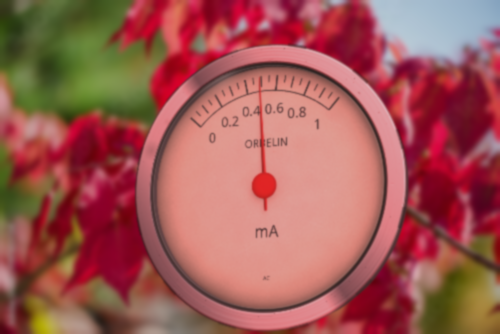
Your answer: 0.5mA
